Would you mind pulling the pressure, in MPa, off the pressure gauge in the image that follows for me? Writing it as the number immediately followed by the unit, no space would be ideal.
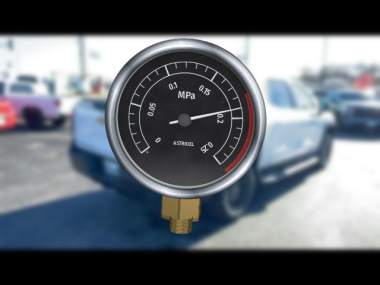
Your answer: 0.19MPa
